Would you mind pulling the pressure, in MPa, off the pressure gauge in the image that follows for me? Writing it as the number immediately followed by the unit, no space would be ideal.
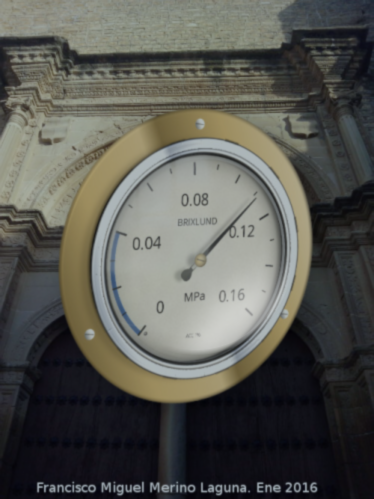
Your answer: 0.11MPa
